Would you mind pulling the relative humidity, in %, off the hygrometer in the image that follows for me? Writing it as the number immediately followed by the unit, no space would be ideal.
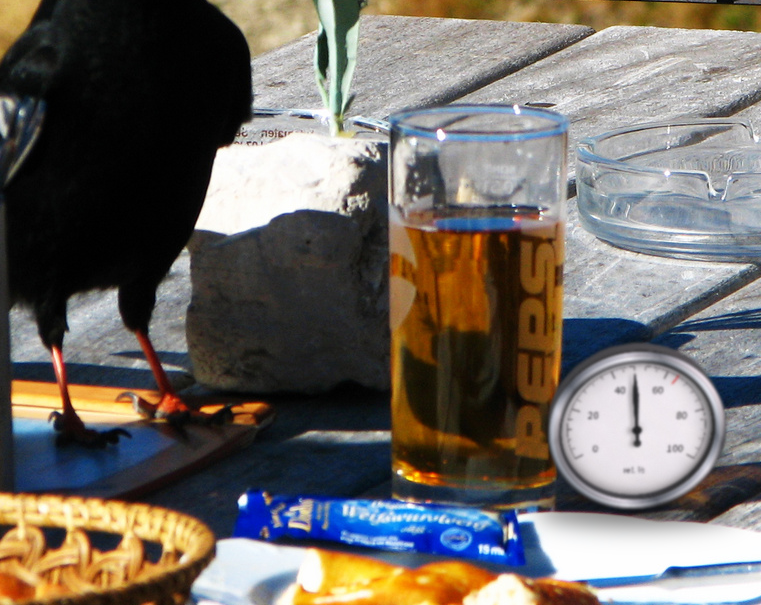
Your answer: 48%
